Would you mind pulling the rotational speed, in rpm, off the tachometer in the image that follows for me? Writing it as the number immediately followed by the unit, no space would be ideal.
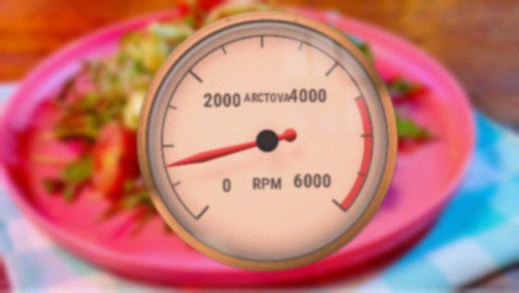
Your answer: 750rpm
